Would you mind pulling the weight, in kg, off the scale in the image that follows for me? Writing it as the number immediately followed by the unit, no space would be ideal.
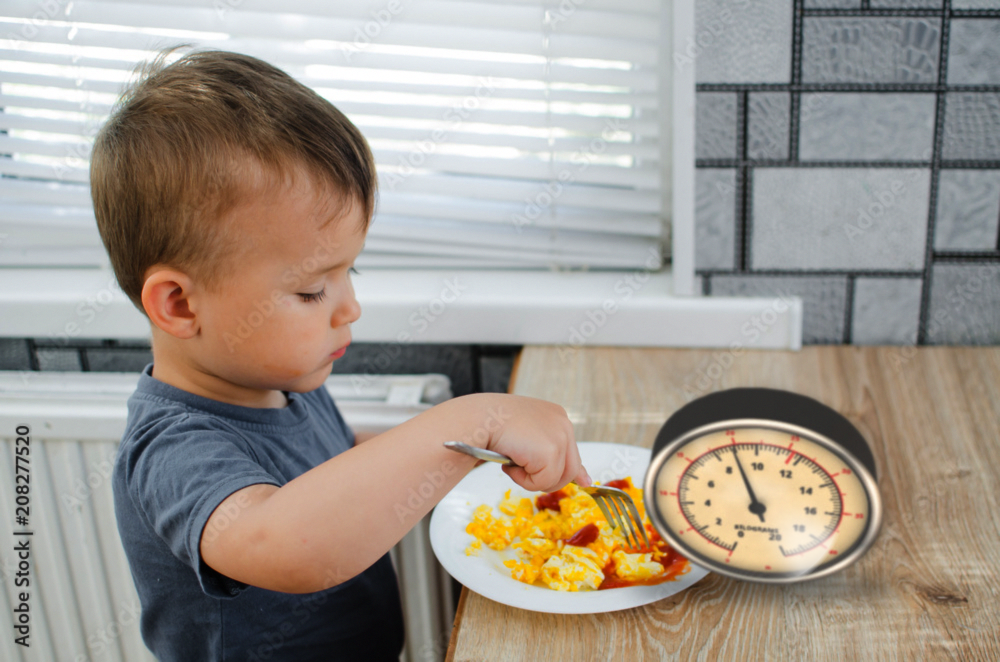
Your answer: 9kg
